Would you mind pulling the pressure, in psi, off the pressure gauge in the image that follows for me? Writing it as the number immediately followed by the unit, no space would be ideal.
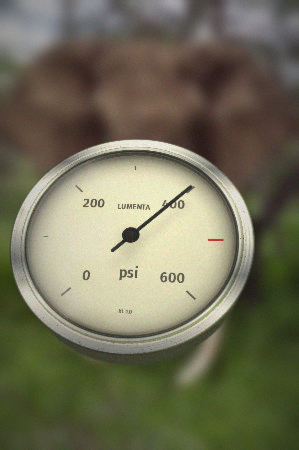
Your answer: 400psi
